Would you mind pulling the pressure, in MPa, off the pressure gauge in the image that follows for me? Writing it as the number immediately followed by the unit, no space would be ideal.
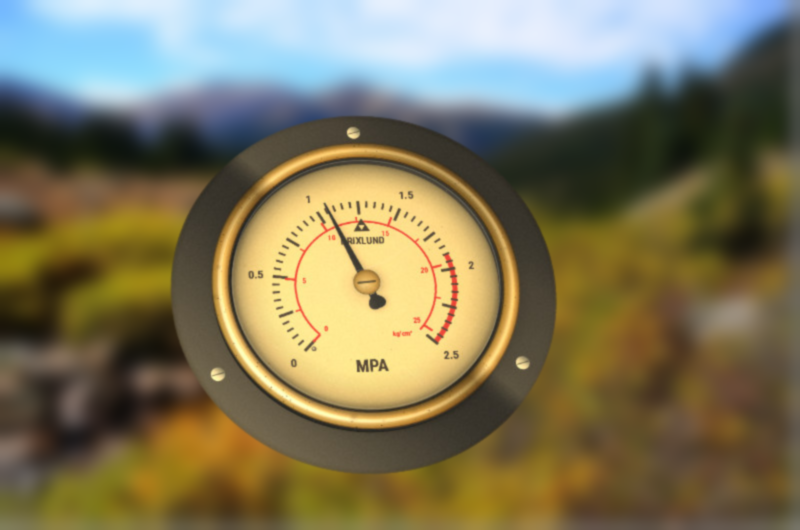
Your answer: 1.05MPa
